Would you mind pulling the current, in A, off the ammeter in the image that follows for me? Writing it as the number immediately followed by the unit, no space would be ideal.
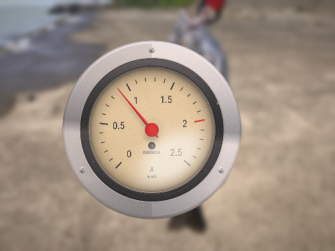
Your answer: 0.9A
